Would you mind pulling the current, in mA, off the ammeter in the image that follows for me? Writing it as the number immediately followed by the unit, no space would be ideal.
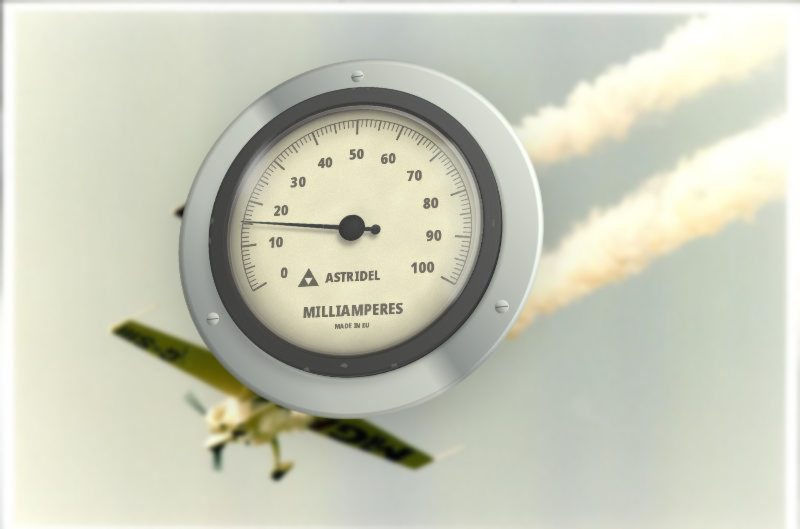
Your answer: 15mA
